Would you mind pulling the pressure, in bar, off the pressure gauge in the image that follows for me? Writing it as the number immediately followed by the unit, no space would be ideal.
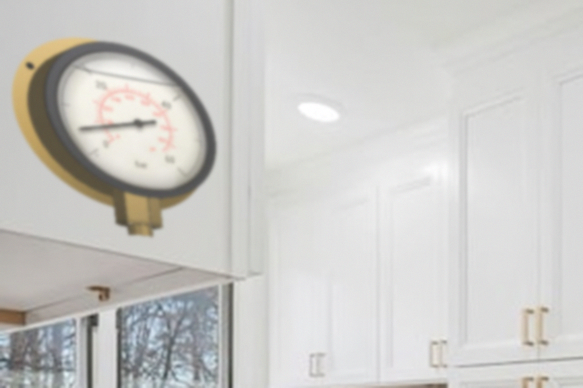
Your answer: 5bar
